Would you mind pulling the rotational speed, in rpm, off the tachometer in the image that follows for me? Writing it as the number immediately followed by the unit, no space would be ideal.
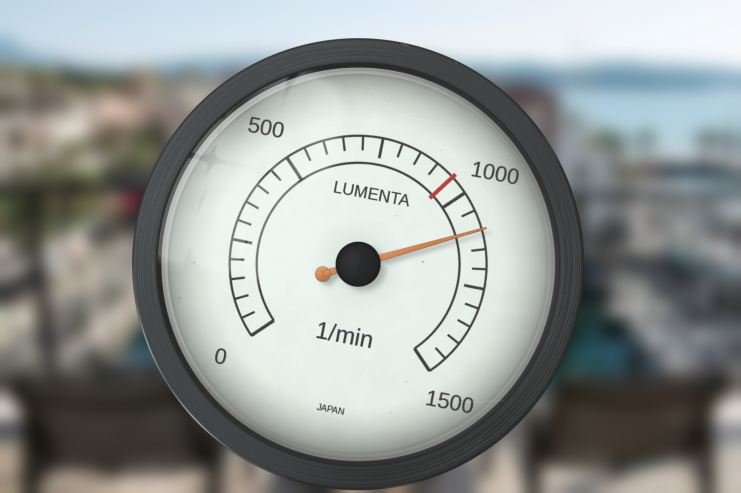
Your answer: 1100rpm
